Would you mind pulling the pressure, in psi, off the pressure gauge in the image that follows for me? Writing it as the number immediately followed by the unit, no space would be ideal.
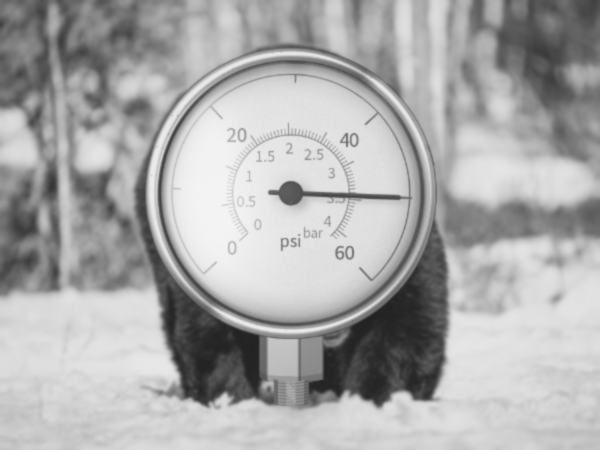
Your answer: 50psi
